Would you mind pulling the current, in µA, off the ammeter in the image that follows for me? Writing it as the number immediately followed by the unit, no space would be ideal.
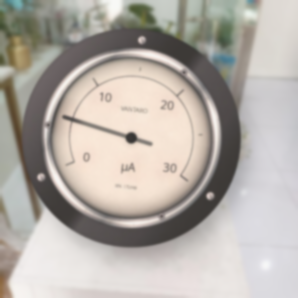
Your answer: 5µA
